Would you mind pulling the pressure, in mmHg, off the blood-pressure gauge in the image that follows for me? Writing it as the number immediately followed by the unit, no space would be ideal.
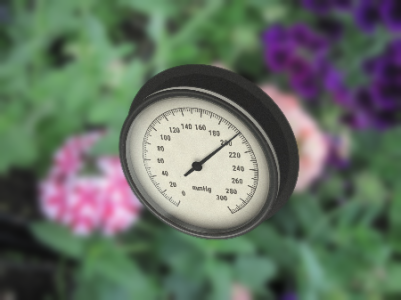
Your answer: 200mmHg
